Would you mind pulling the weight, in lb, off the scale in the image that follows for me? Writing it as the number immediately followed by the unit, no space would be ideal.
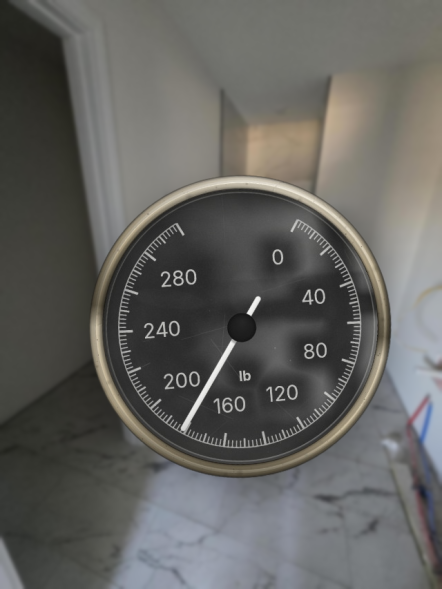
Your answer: 182lb
